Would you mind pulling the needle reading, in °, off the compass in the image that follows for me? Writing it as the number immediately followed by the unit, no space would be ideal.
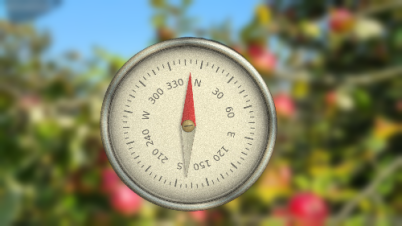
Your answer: 350°
